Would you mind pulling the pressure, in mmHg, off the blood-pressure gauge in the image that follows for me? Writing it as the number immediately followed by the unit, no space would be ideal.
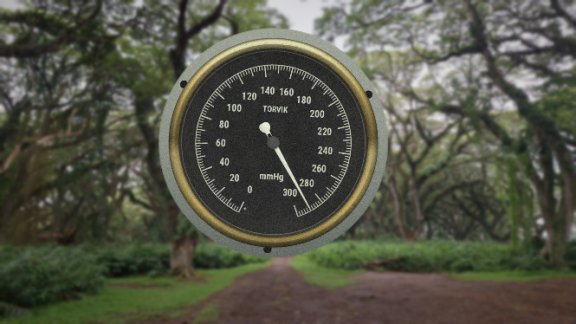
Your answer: 290mmHg
